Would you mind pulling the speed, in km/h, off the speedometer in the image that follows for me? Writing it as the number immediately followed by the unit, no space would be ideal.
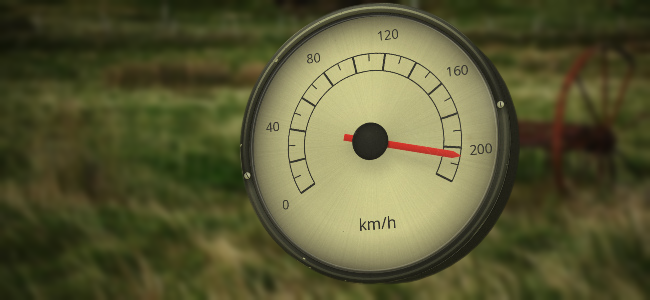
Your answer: 205km/h
